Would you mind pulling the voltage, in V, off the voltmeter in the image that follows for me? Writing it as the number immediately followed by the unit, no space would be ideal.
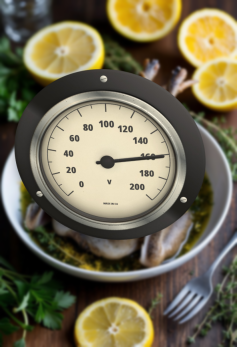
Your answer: 160V
